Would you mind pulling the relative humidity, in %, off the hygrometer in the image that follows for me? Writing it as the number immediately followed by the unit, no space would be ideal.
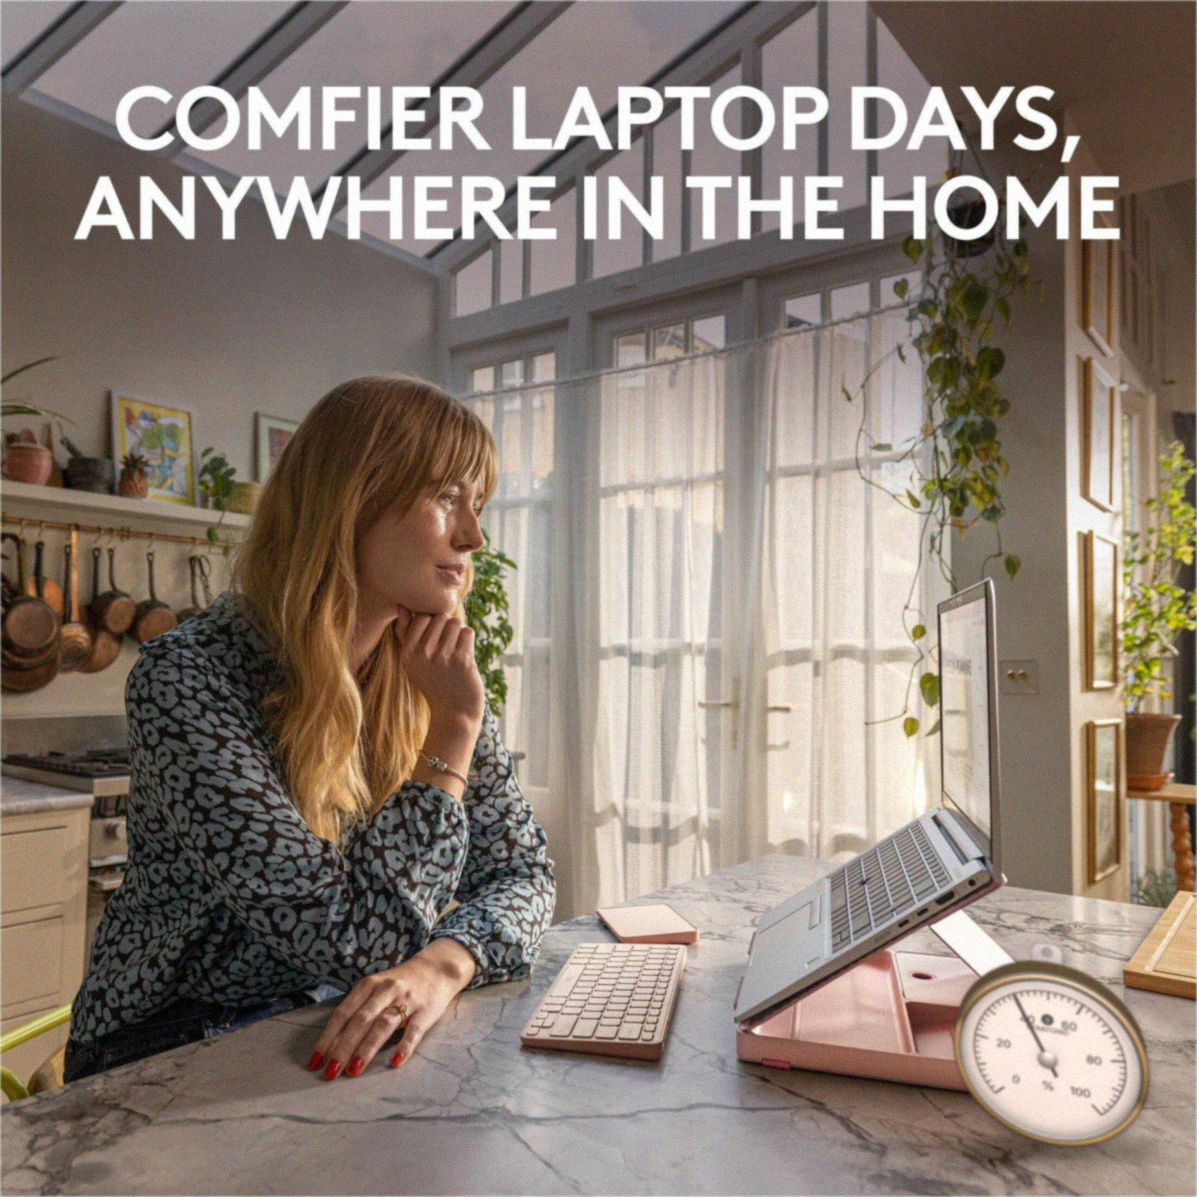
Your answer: 40%
